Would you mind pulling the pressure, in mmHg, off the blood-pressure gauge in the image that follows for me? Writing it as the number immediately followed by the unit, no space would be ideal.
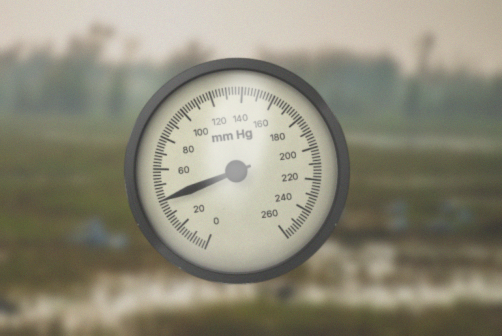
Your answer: 40mmHg
